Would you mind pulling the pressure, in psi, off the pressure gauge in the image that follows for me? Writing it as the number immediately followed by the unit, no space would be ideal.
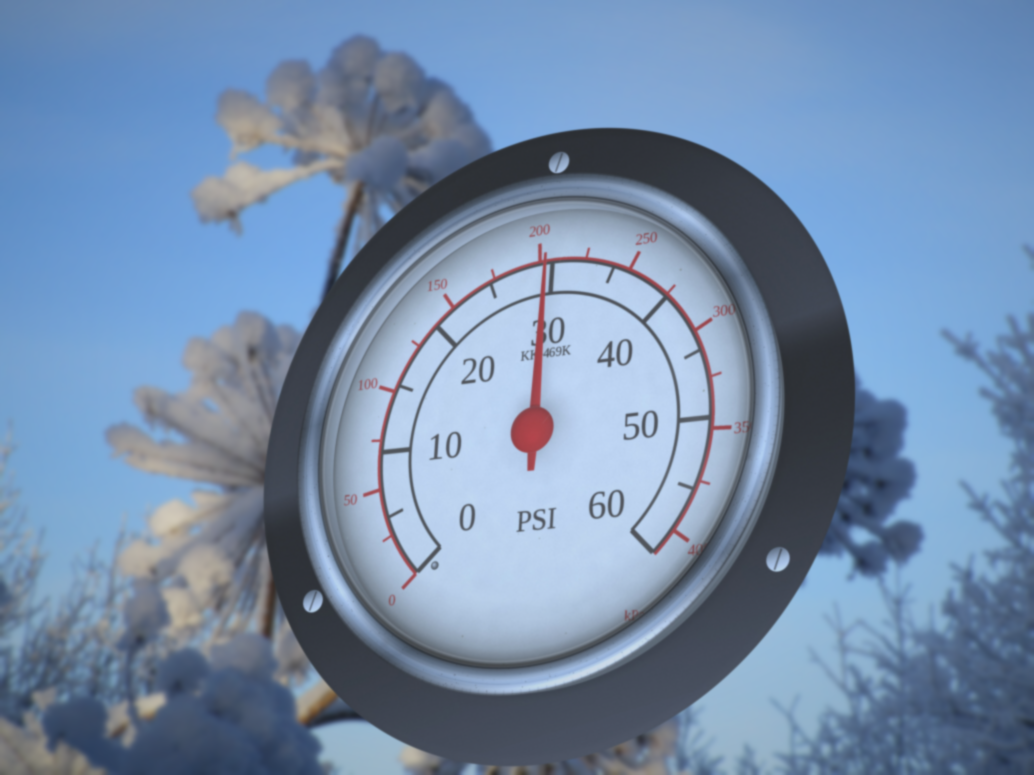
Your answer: 30psi
